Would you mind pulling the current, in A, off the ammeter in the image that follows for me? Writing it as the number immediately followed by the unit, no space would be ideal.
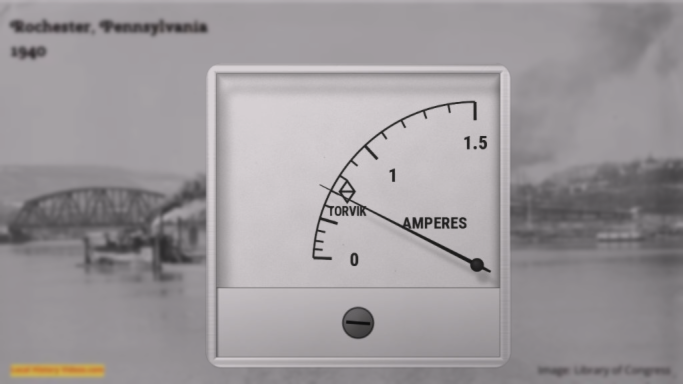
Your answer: 0.7A
